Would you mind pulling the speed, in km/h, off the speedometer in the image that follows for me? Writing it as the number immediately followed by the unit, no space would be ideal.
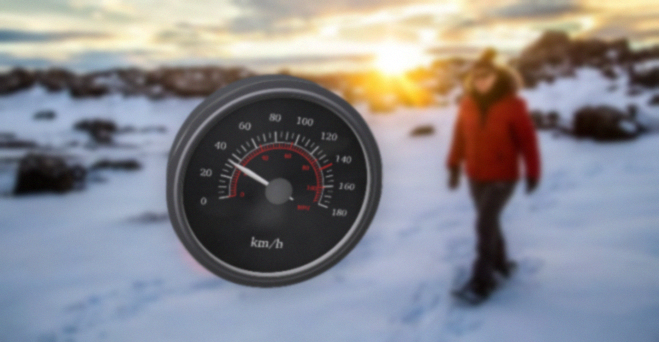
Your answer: 35km/h
